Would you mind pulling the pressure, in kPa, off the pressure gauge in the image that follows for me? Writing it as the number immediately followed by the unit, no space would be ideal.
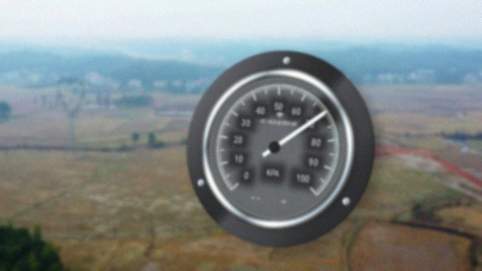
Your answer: 70kPa
